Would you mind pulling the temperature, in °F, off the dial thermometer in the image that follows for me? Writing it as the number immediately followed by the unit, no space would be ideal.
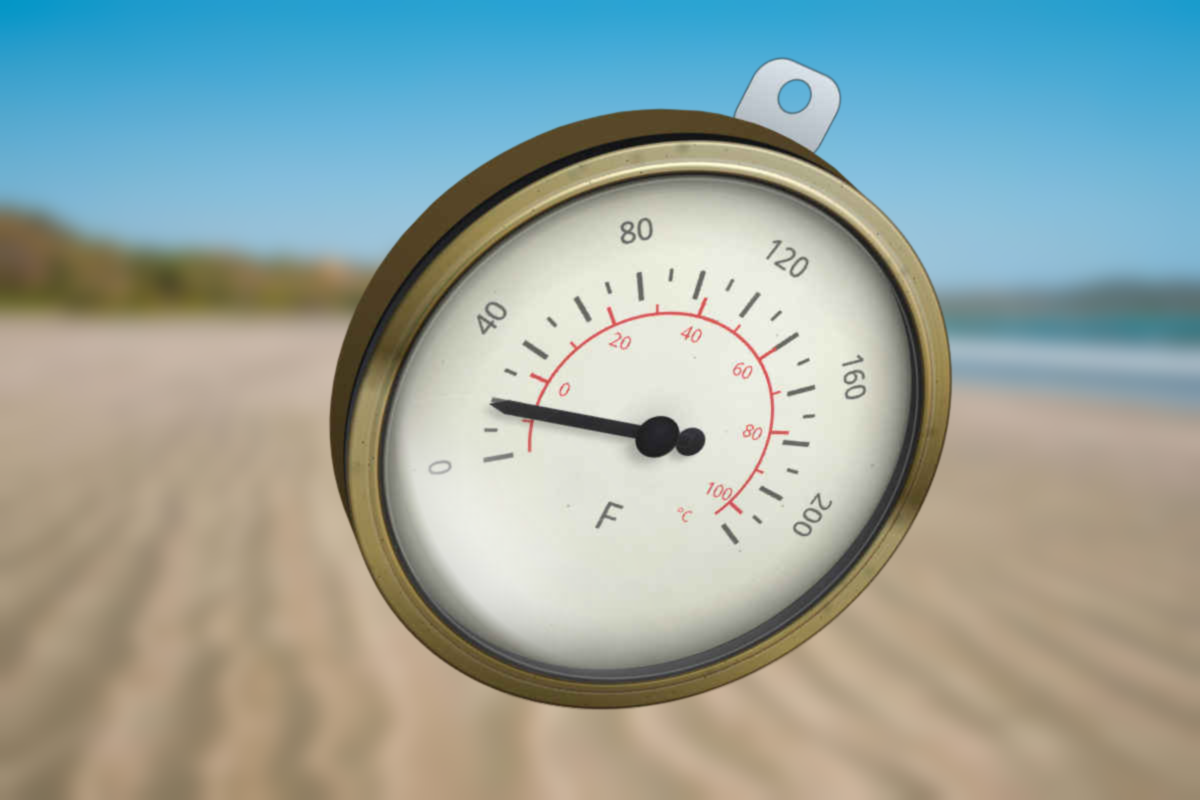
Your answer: 20°F
